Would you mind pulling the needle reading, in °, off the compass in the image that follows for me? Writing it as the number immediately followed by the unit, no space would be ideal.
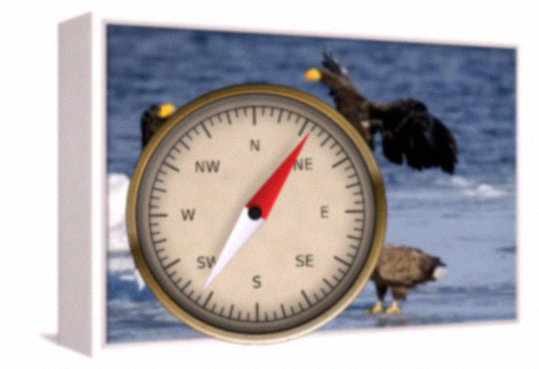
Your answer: 35°
